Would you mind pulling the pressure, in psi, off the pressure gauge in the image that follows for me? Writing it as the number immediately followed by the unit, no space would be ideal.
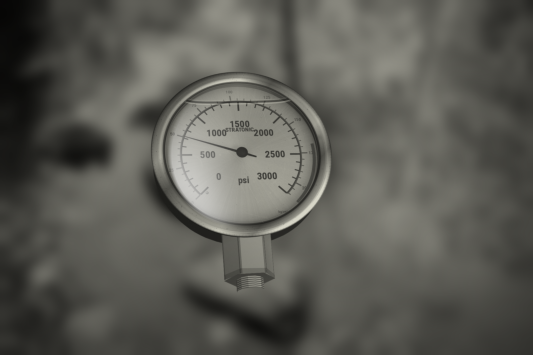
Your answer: 700psi
